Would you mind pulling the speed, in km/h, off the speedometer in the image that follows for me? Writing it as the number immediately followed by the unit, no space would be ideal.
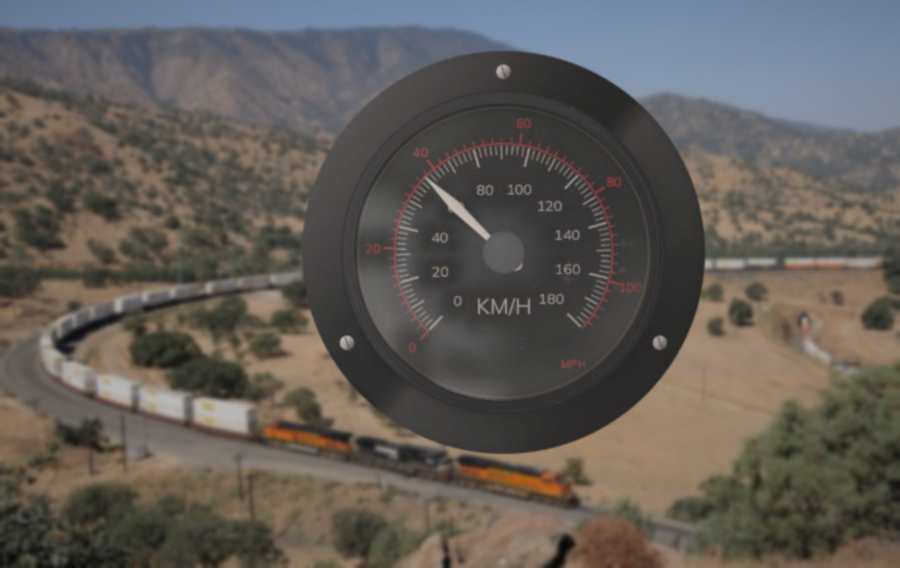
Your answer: 60km/h
